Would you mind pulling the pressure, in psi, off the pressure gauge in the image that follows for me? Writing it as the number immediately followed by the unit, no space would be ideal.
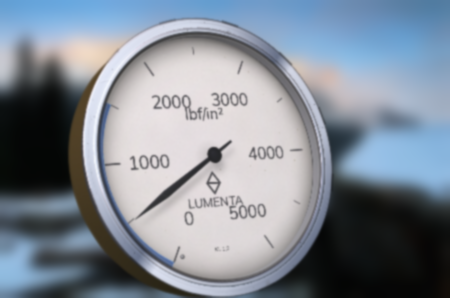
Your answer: 500psi
